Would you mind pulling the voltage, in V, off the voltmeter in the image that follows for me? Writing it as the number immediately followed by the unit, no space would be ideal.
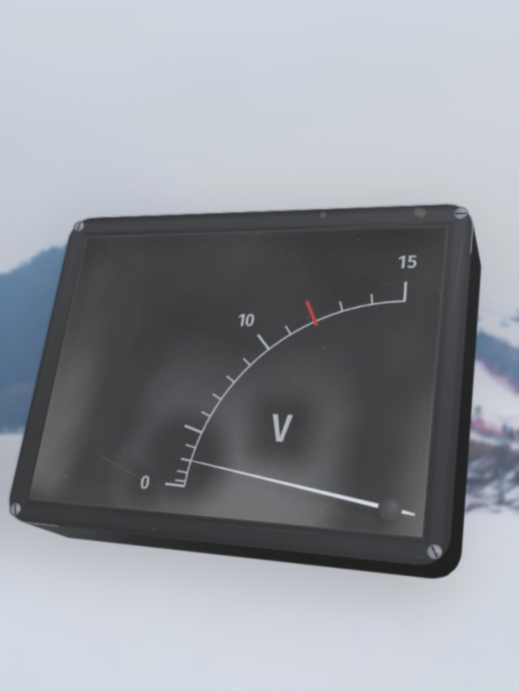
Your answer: 3V
